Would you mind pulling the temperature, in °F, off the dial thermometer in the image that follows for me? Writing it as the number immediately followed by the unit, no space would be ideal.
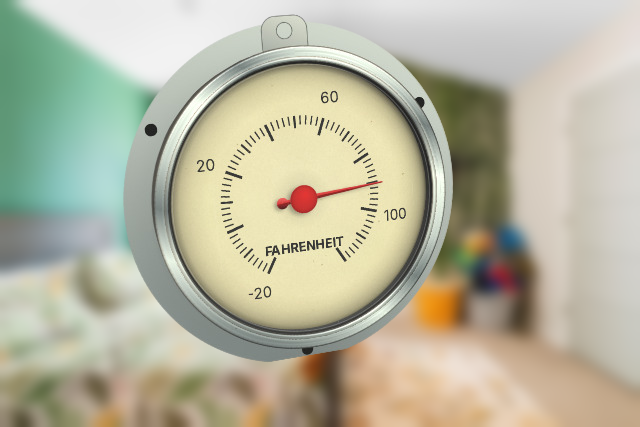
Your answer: 90°F
